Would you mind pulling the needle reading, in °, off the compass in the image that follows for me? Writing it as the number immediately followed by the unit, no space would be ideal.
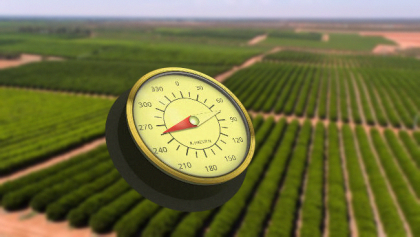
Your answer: 255°
